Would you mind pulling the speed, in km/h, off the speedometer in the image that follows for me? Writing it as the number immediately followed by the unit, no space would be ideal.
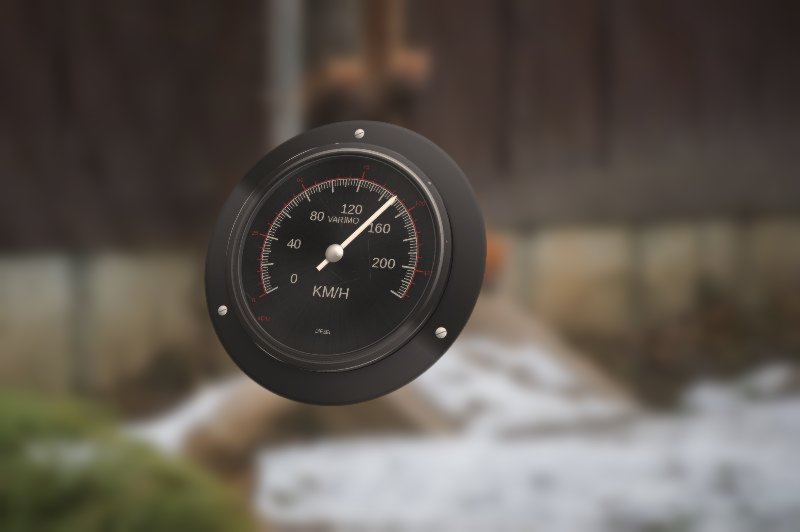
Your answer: 150km/h
